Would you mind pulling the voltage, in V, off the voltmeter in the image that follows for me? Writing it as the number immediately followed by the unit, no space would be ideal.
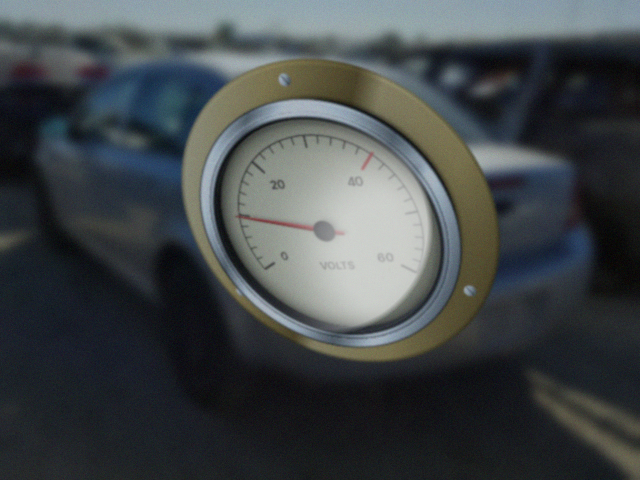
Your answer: 10V
